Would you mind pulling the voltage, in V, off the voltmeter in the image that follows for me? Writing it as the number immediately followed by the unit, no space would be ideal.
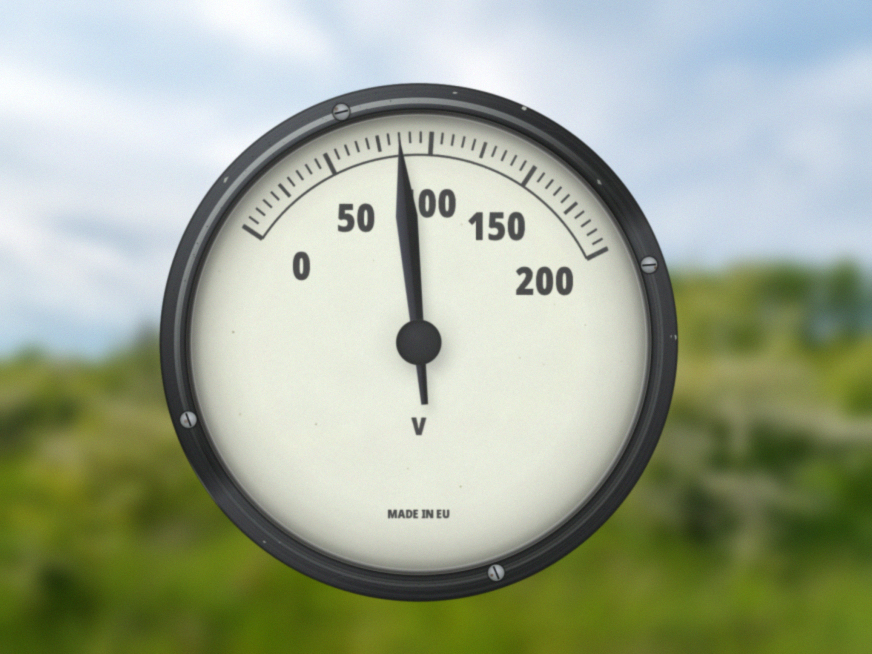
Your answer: 85V
